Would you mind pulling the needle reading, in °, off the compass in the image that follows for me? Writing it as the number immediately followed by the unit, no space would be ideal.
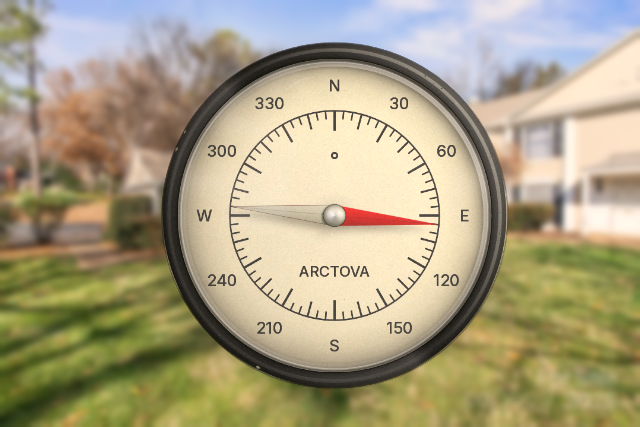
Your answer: 95°
